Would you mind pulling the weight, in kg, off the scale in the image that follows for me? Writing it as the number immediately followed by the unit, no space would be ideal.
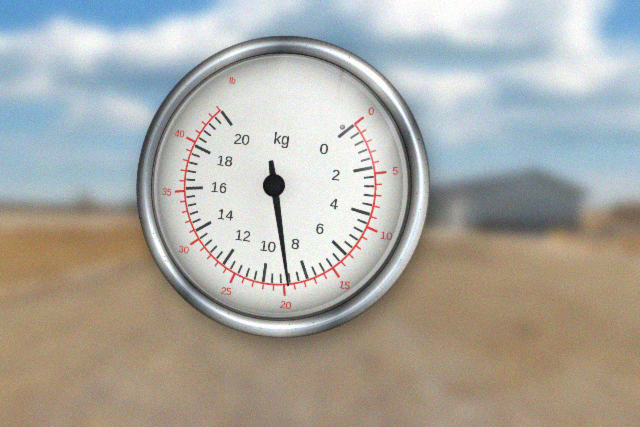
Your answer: 8.8kg
